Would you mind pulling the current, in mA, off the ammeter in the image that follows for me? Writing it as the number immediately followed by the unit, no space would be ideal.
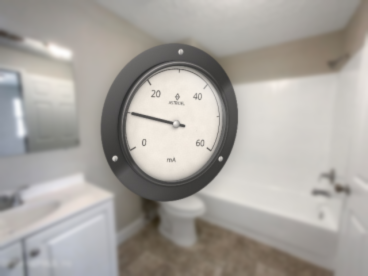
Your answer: 10mA
